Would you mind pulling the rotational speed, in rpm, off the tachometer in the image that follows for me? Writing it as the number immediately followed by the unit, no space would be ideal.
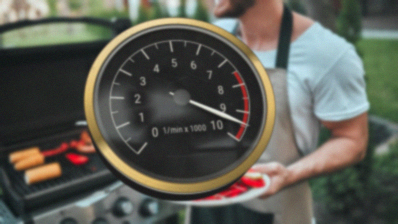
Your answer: 9500rpm
